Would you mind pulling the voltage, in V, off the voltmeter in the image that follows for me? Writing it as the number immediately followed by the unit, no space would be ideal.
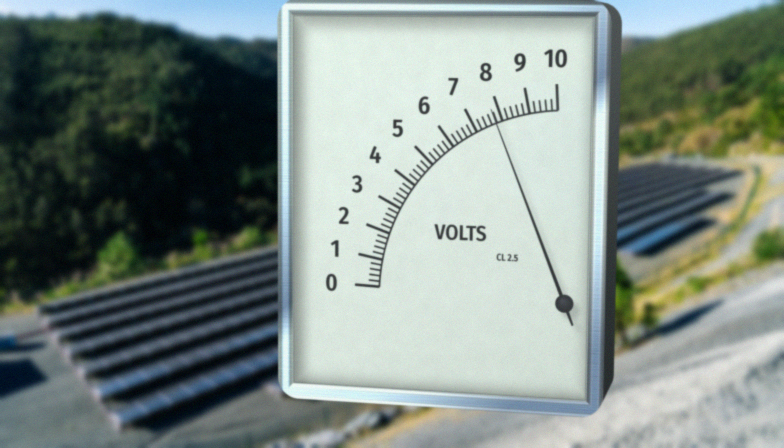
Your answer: 7.8V
